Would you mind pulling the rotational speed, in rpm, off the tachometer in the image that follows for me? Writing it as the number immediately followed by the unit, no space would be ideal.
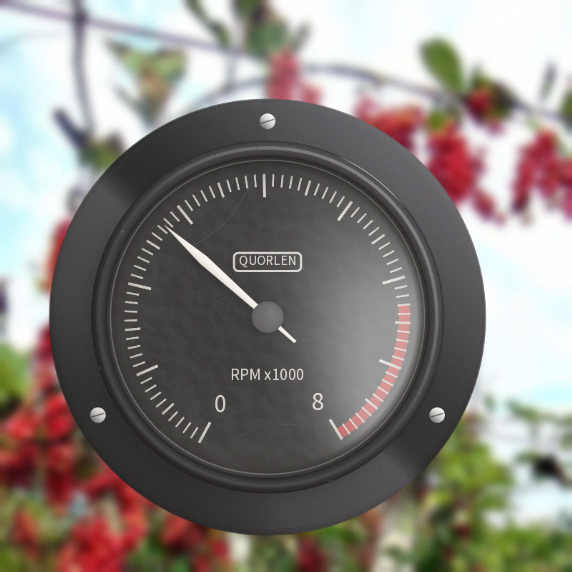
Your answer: 2750rpm
